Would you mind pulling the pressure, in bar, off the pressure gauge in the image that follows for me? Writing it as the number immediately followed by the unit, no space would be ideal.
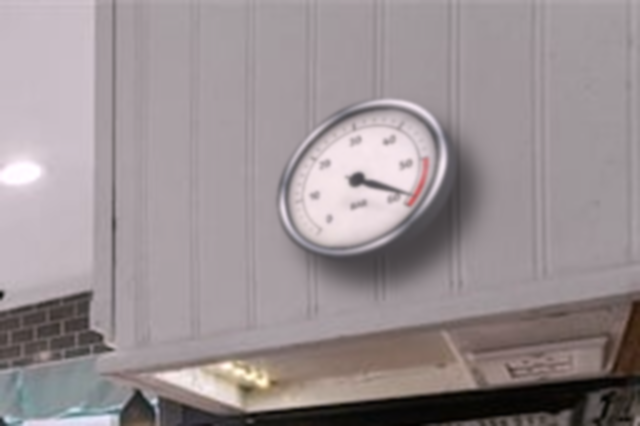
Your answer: 58bar
